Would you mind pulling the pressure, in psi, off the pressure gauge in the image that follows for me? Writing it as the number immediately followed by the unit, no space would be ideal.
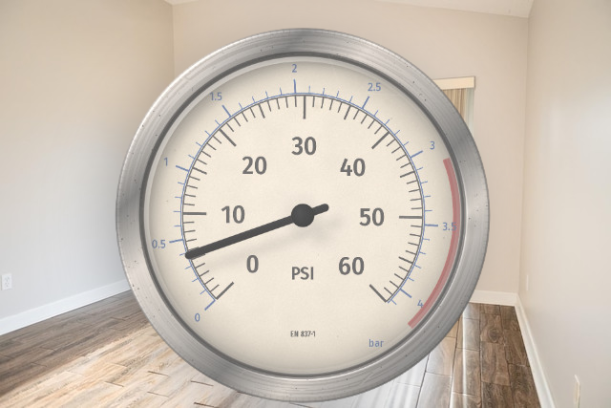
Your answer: 5.5psi
